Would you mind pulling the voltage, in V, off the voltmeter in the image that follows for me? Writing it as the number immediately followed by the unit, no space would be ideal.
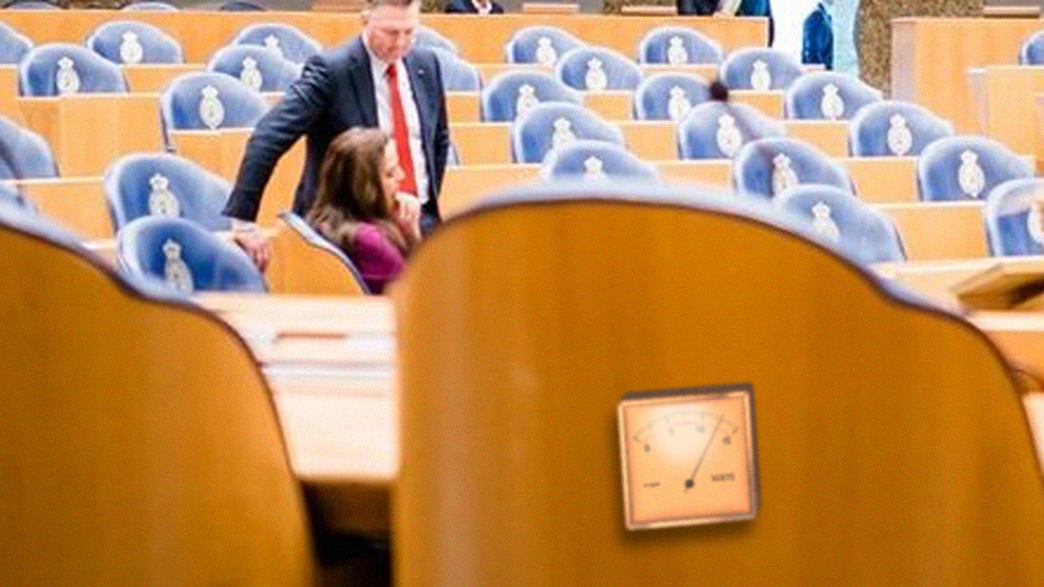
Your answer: 12.5V
